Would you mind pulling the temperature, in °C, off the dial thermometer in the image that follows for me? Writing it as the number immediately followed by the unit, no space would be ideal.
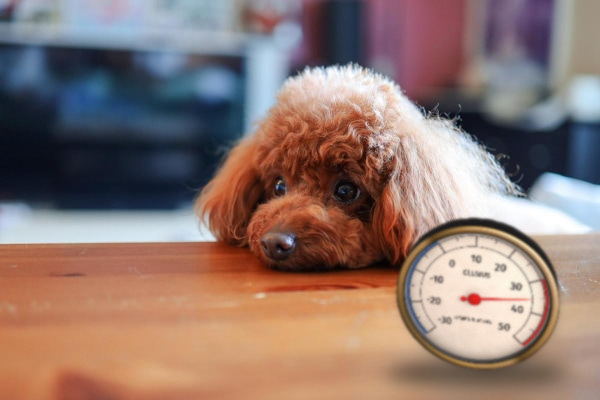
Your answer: 35°C
